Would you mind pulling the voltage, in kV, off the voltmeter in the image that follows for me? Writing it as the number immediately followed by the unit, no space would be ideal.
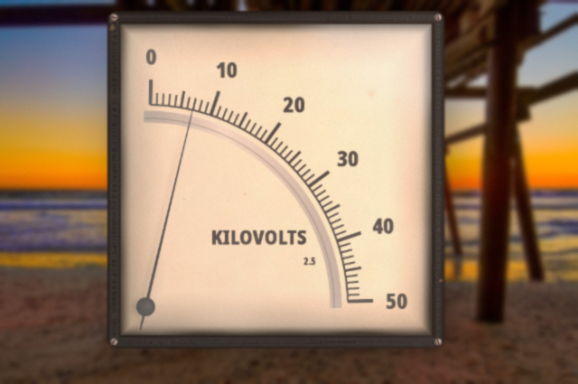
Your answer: 7kV
